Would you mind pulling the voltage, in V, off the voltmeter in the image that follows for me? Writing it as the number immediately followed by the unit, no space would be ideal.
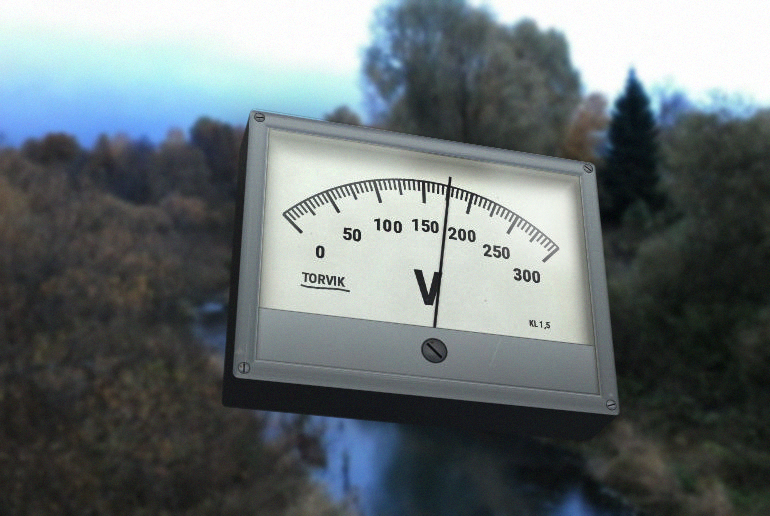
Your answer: 175V
